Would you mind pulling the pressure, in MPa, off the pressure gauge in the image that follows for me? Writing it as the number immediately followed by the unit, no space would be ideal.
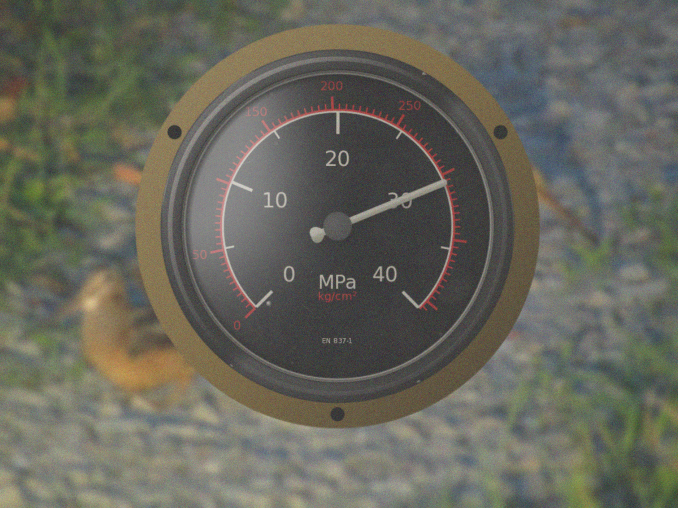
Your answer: 30MPa
